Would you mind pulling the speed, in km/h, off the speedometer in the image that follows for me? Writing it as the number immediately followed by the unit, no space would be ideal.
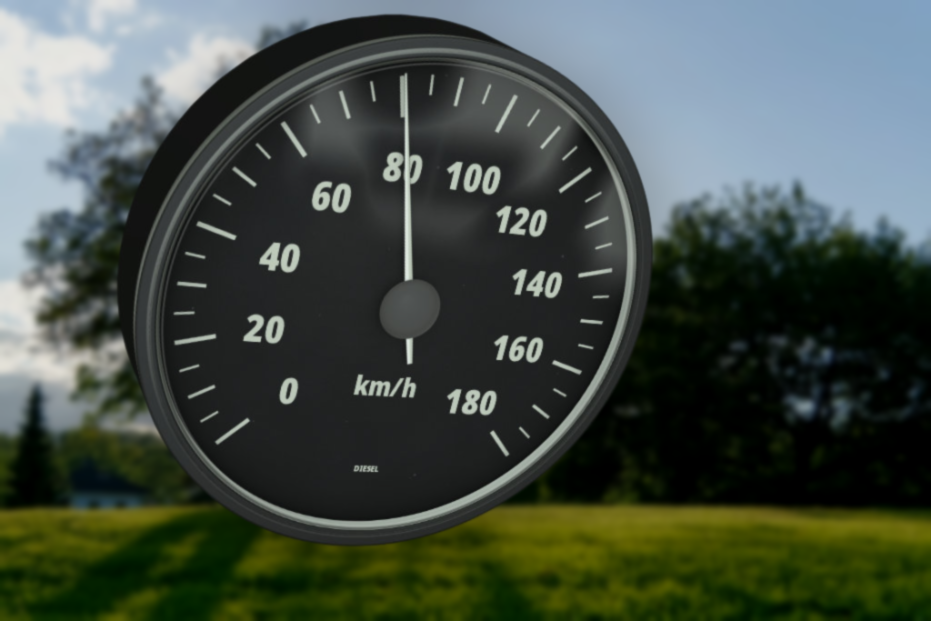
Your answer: 80km/h
